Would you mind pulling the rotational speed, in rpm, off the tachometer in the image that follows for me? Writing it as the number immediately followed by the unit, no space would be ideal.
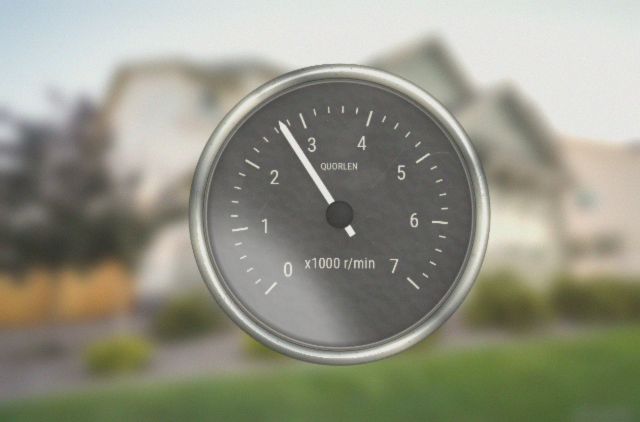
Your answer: 2700rpm
